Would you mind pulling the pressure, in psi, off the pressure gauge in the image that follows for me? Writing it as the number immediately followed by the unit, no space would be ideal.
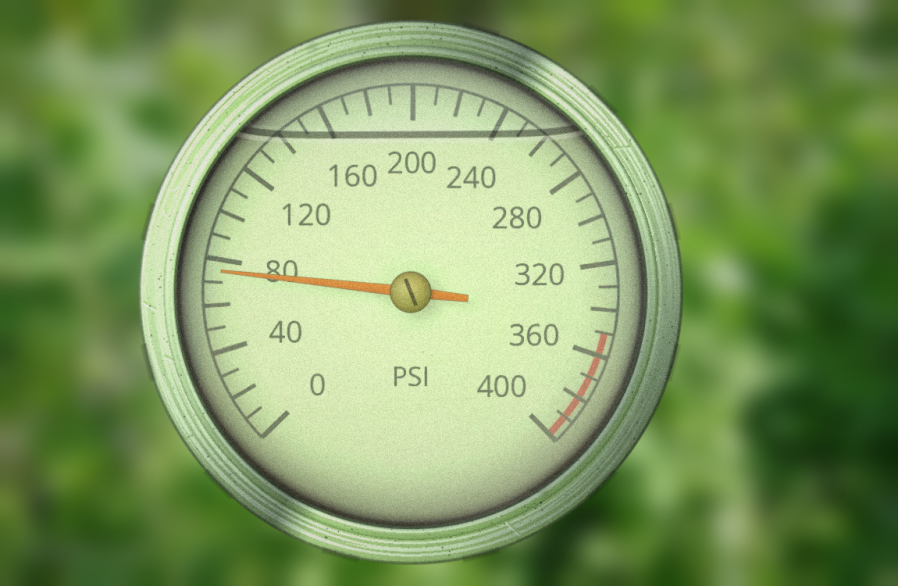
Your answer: 75psi
